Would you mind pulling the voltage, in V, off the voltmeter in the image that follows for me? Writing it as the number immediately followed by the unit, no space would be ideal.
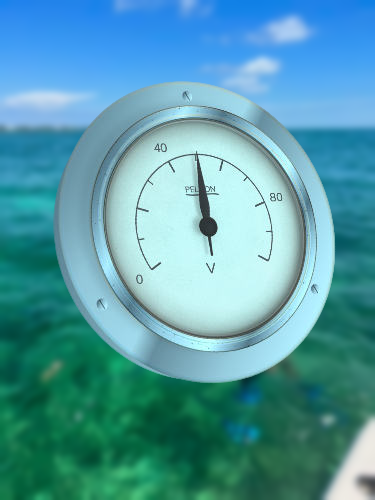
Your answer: 50V
